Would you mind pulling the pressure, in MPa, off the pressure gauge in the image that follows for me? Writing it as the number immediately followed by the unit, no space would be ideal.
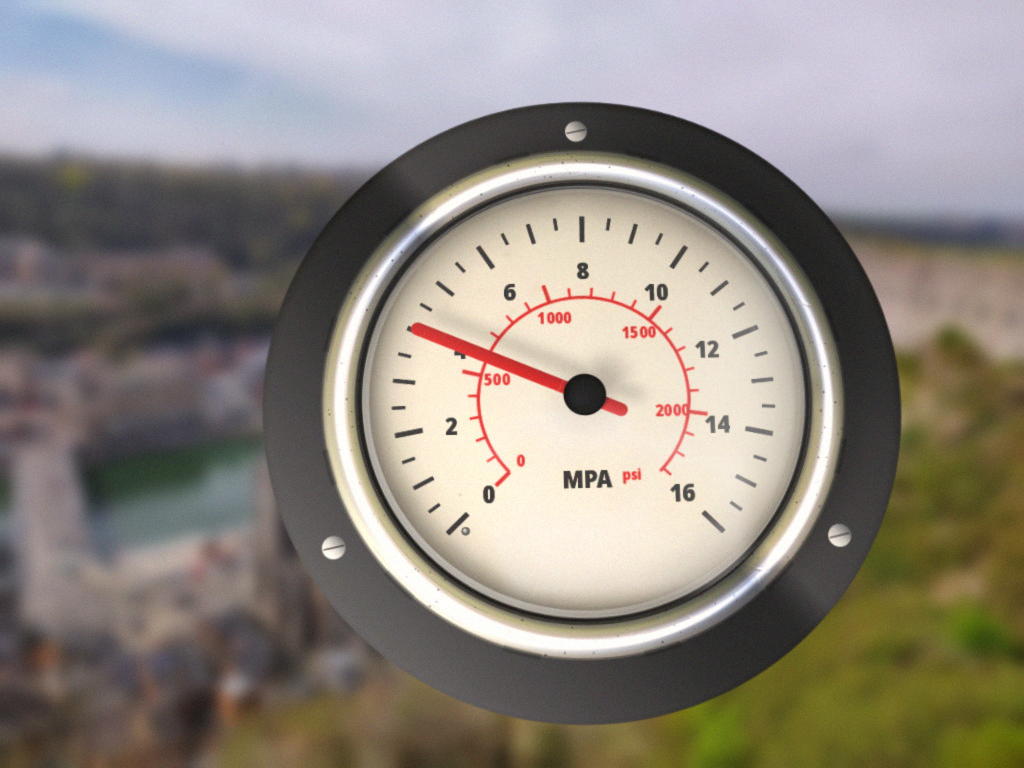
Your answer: 4MPa
